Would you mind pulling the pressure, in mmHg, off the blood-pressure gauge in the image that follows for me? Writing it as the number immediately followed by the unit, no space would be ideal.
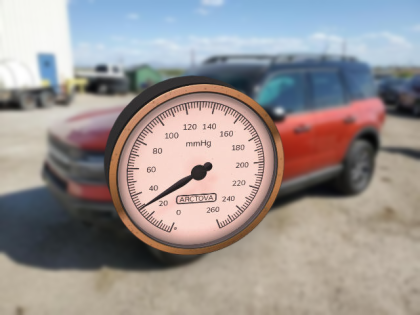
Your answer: 30mmHg
